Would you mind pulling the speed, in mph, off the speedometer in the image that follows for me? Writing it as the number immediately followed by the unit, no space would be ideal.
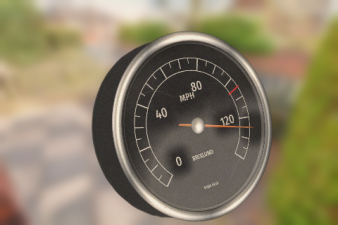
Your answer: 125mph
